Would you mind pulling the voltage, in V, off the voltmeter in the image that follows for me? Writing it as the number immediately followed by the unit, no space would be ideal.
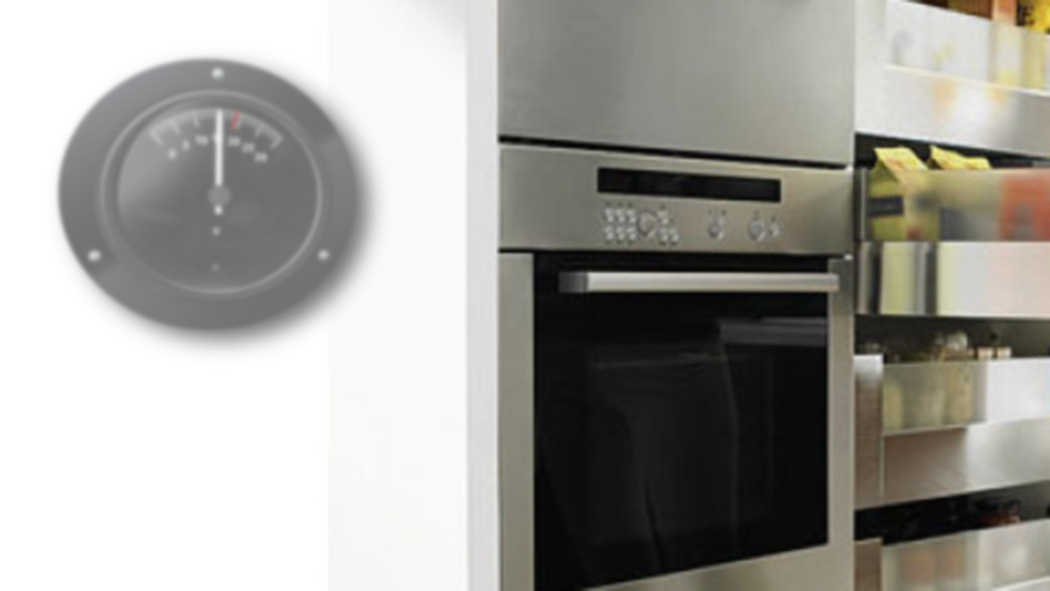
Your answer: 15V
